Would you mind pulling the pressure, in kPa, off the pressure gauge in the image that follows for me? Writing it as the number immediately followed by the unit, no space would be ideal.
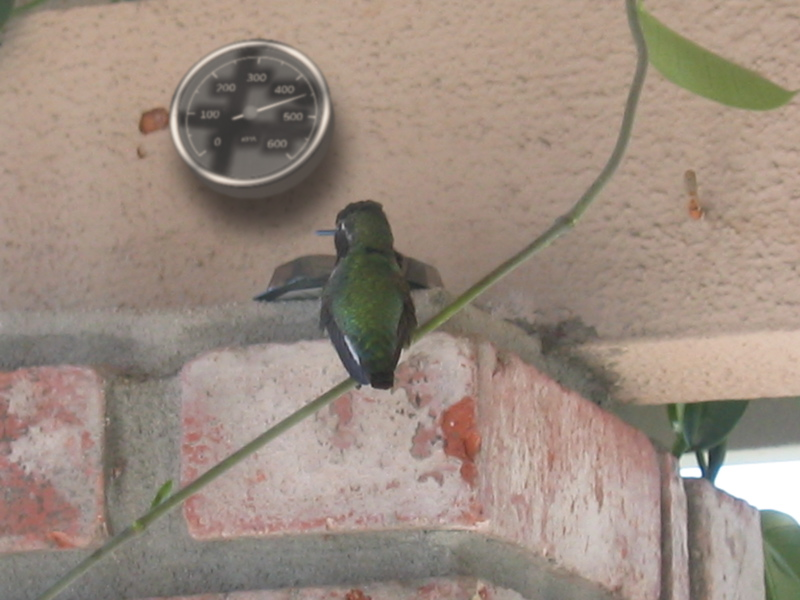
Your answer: 450kPa
